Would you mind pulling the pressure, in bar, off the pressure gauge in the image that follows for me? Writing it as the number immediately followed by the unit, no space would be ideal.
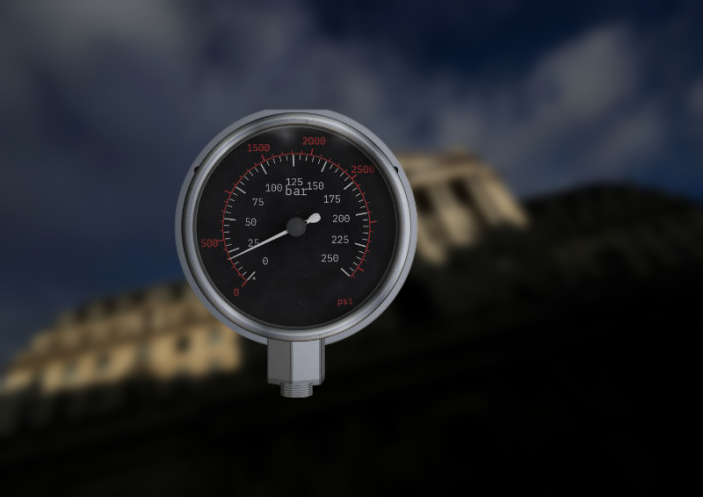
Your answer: 20bar
